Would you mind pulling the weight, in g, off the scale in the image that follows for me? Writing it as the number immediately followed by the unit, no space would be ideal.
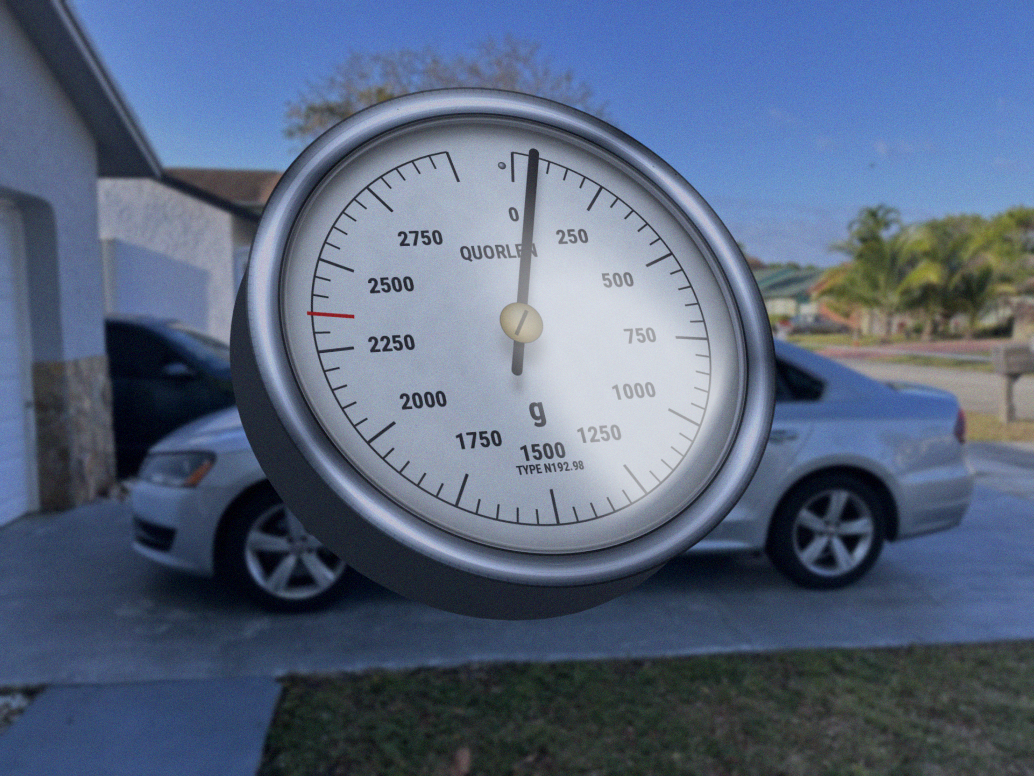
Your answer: 50g
